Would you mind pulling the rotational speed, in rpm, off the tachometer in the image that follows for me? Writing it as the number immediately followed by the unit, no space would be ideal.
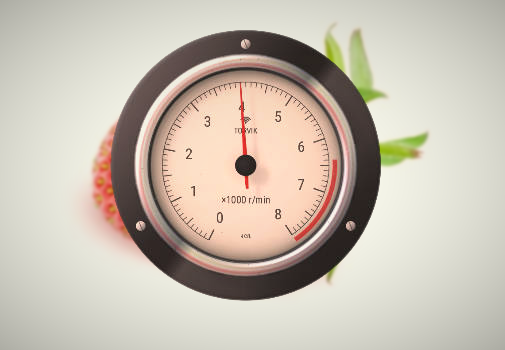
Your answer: 4000rpm
